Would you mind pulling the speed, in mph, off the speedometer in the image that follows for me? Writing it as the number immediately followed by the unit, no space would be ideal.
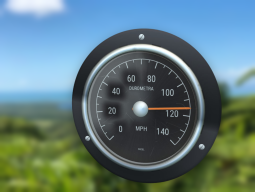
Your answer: 115mph
